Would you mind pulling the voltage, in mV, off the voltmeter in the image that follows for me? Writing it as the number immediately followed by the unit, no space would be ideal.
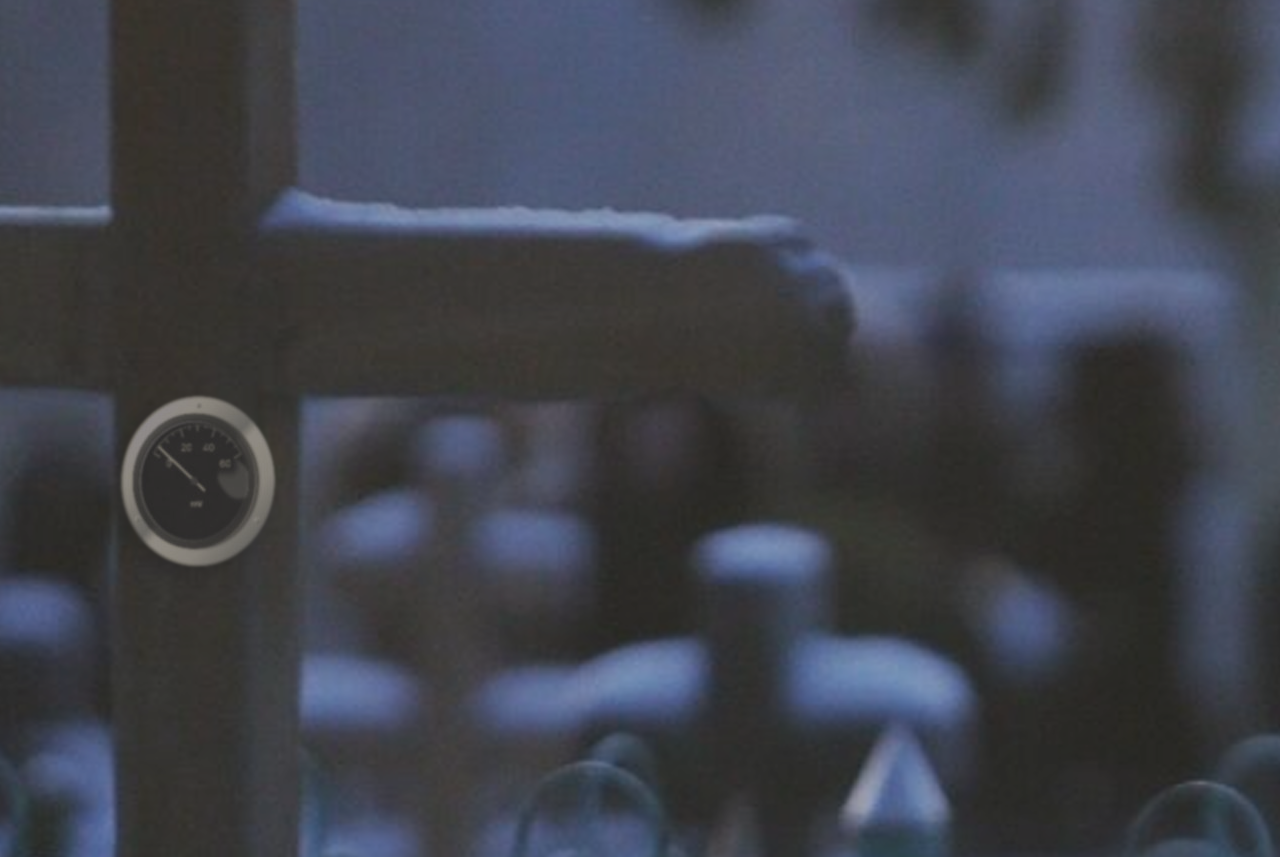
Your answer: 5mV
